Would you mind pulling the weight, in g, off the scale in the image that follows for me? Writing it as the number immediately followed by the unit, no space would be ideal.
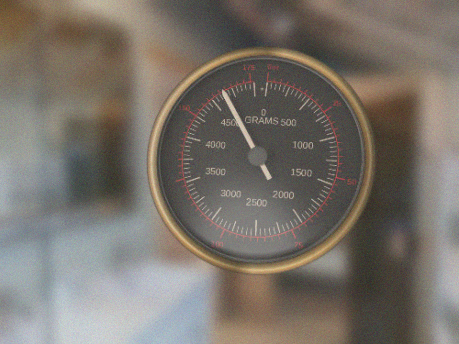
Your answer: 4650g
